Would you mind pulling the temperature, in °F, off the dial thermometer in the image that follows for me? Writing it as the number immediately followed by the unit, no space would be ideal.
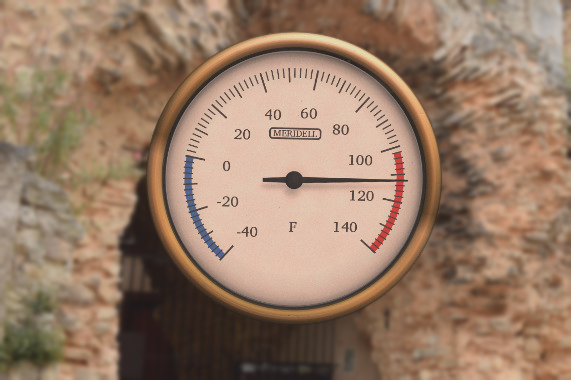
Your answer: 112°F
